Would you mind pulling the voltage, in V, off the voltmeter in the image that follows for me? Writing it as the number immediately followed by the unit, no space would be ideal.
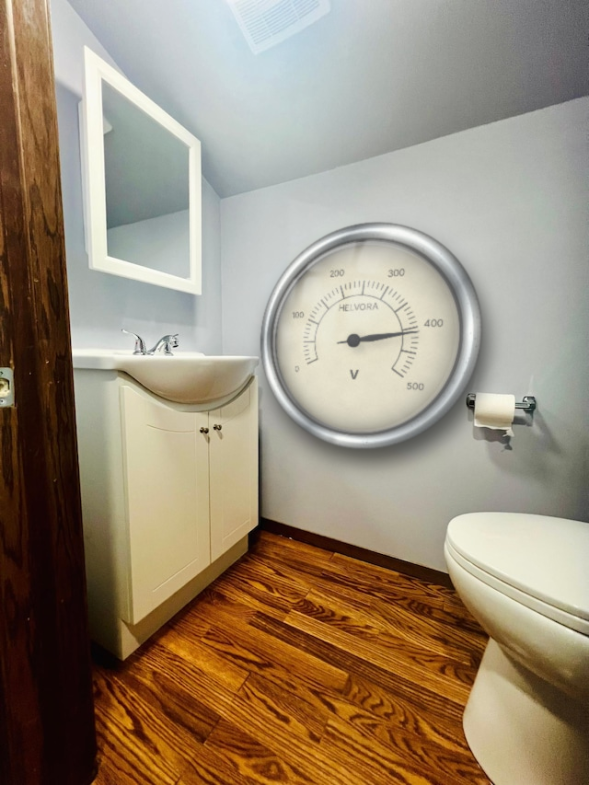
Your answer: 410V
